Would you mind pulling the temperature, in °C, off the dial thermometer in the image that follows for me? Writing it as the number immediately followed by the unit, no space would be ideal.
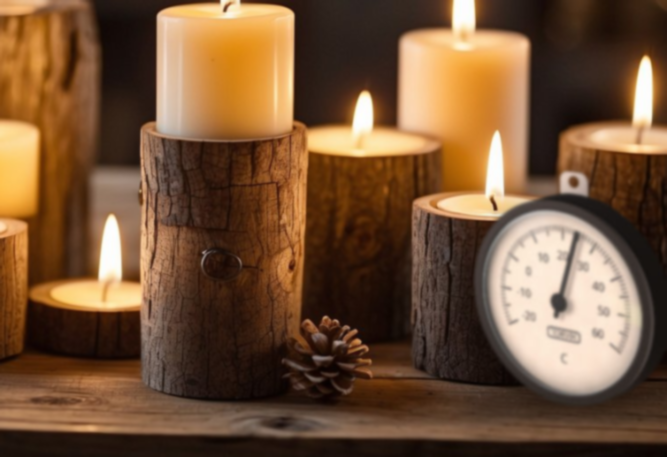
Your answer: 25°C
